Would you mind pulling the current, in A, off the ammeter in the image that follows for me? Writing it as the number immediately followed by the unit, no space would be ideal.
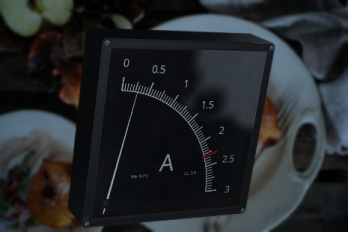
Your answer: 0.25A
